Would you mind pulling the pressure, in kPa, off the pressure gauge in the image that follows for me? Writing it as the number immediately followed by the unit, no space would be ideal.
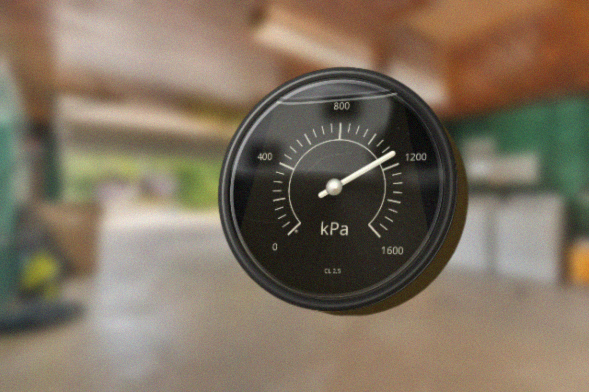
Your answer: 1150kPa
